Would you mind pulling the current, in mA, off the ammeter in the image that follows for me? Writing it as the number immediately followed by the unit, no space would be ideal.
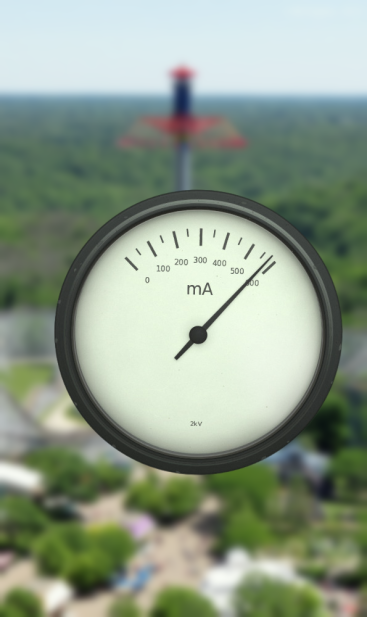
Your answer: 575mA
